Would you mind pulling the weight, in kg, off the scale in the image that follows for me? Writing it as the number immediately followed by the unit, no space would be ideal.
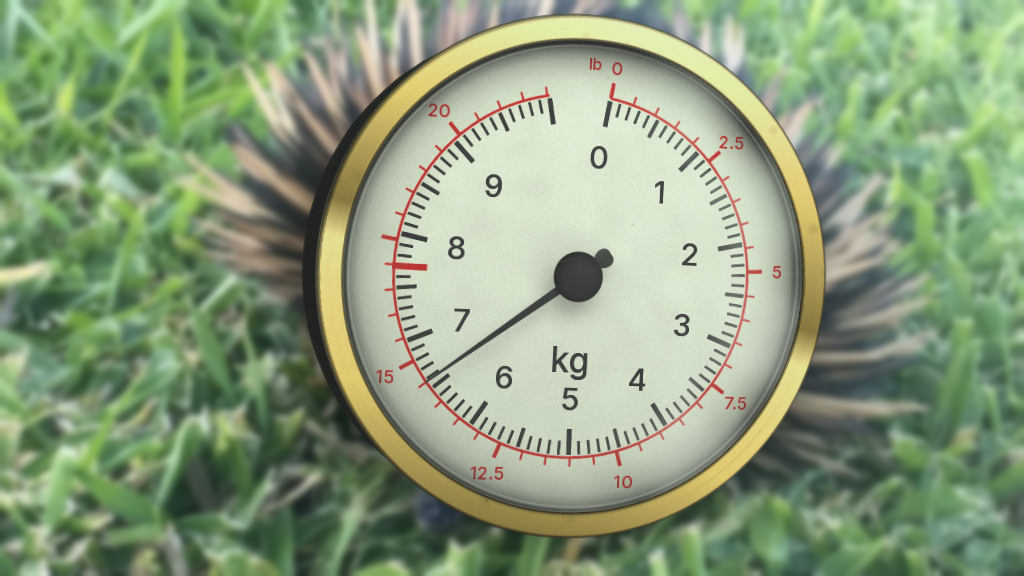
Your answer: 6.6kg
